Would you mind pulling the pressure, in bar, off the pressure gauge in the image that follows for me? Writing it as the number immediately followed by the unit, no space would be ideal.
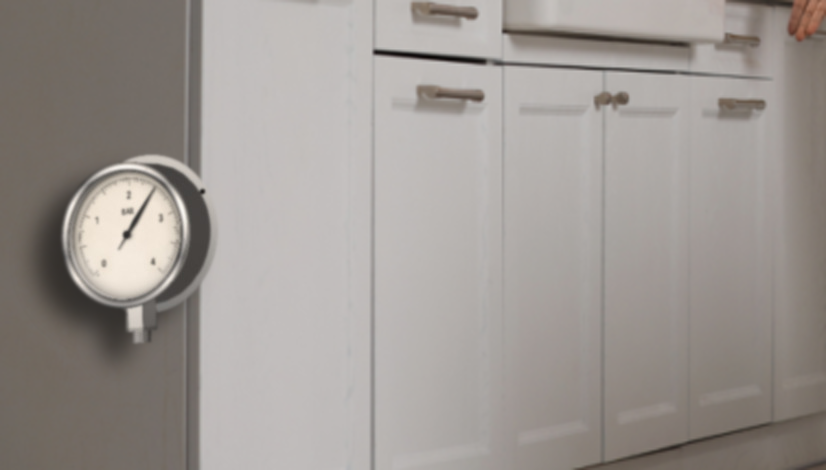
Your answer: 2.5bar
